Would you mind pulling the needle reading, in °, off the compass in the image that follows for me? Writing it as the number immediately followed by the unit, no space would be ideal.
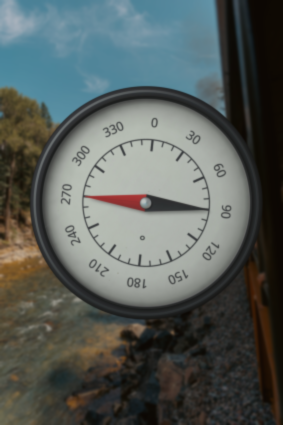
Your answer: 270°
